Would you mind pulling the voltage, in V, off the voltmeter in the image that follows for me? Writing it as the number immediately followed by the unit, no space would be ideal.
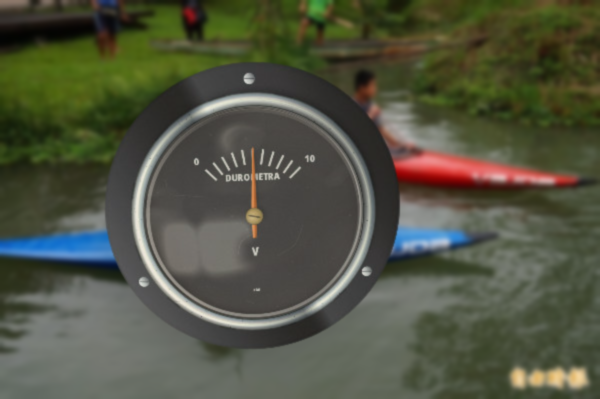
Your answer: 5V
